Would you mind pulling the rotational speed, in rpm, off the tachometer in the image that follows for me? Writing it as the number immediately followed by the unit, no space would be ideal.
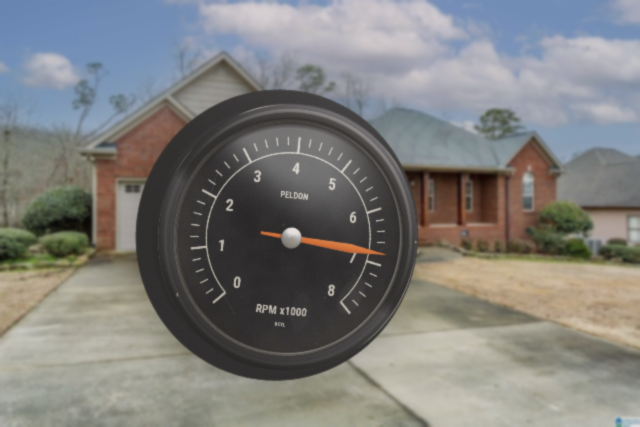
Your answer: 6800rpm
